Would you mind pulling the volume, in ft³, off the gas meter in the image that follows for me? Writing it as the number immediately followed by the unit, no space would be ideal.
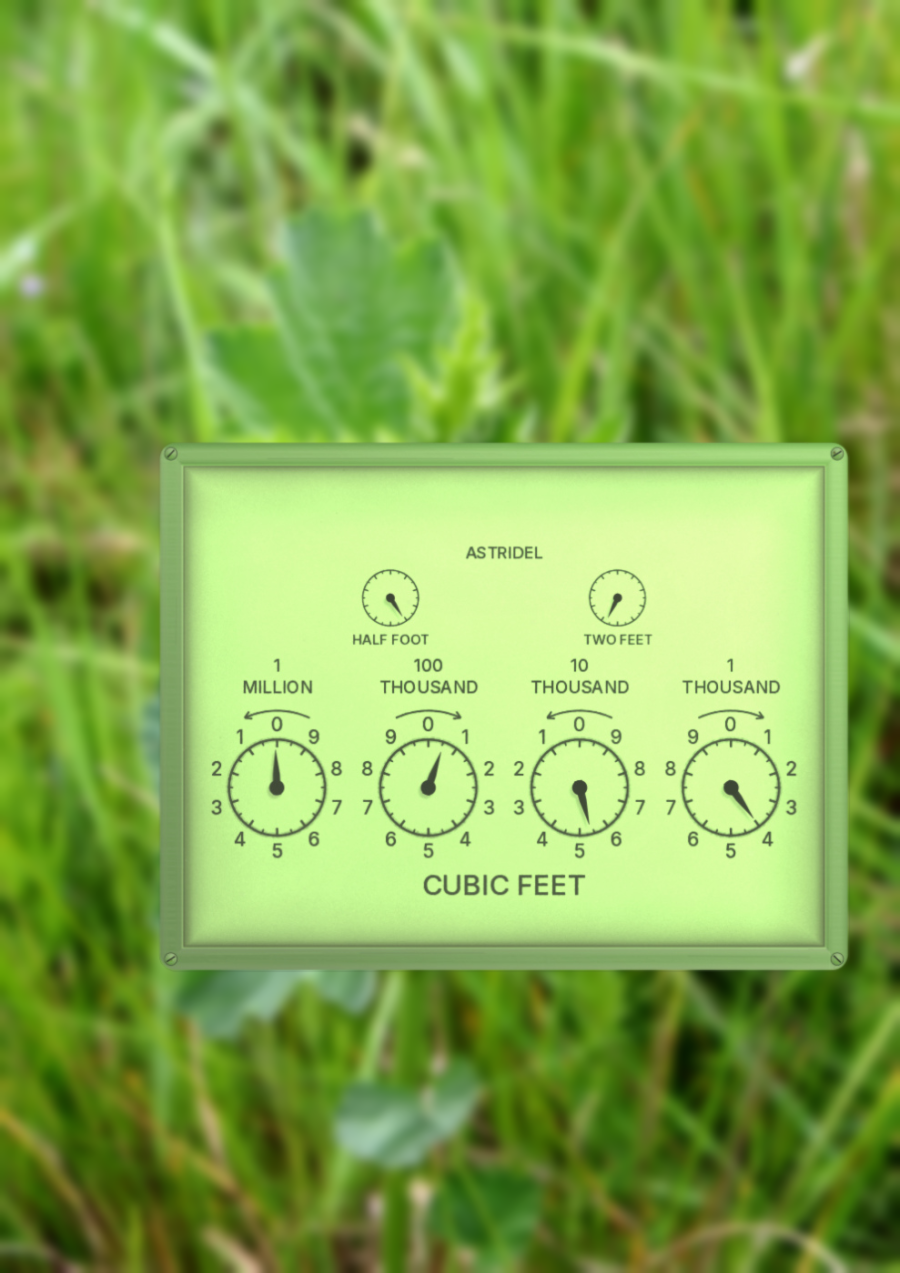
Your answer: 5400ft³
